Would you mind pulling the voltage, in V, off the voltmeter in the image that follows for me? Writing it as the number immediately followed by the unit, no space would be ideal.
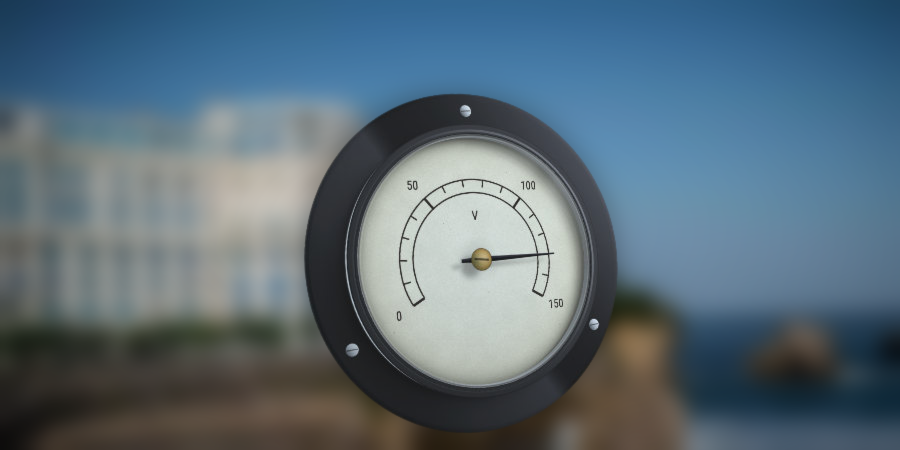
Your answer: 130V
